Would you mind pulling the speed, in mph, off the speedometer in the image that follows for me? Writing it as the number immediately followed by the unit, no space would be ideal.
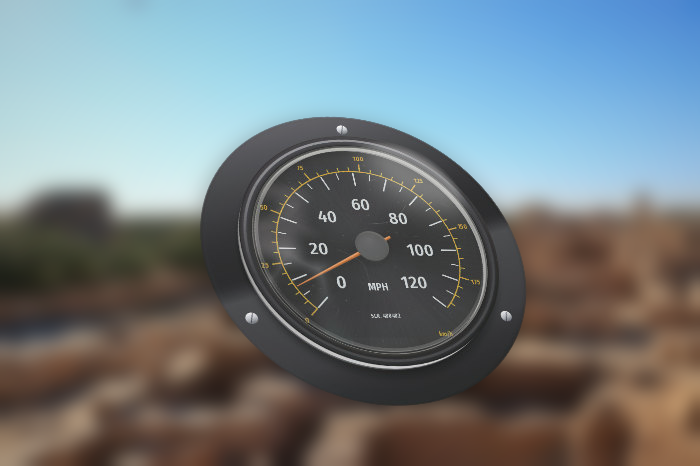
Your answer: 7.5mph
